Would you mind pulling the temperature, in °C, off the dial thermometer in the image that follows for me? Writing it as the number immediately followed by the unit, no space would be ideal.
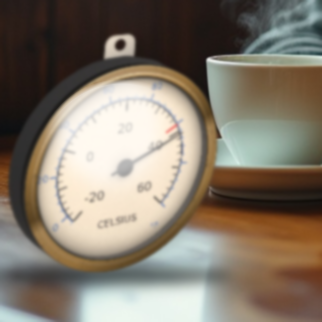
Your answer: 40°C
